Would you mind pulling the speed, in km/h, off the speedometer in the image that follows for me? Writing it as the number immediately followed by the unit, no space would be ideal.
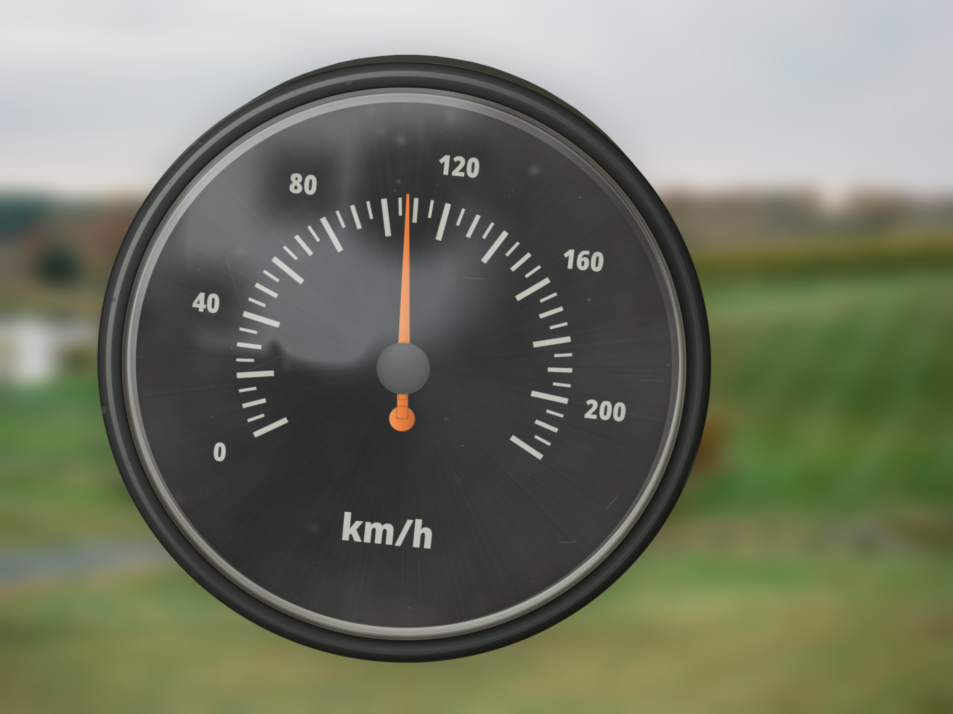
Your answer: 107.5km/h
